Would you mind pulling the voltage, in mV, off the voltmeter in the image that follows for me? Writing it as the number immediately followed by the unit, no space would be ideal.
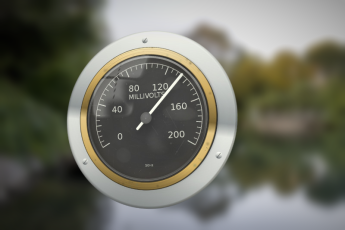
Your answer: 135mV
